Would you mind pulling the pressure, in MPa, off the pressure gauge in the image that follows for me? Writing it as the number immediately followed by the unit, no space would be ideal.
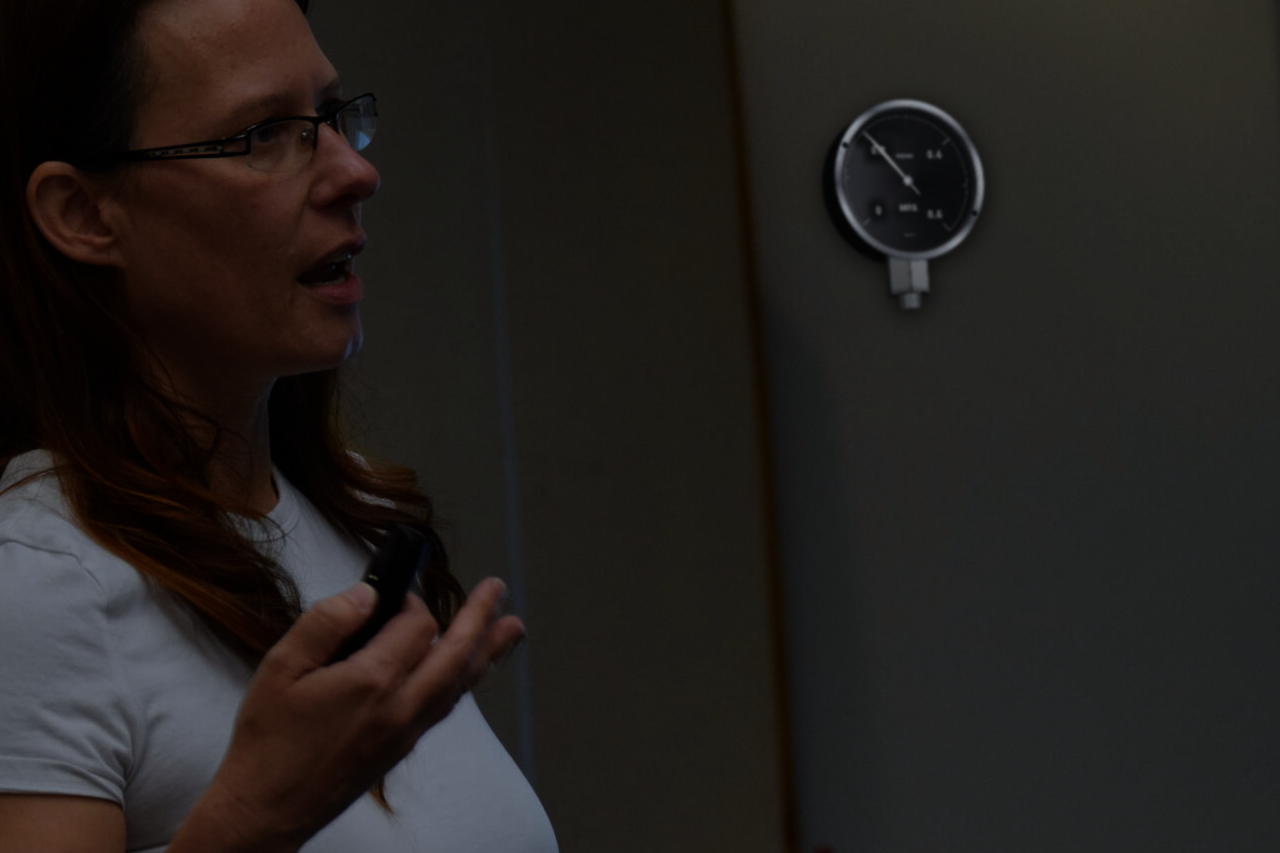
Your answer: 0.2MPa
